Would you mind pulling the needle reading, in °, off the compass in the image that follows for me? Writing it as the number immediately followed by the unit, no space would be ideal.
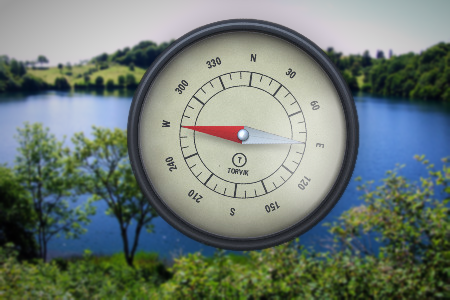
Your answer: 270°
